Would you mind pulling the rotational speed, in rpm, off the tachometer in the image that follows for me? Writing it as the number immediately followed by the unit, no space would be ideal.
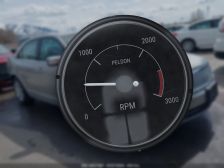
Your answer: 500rpm
